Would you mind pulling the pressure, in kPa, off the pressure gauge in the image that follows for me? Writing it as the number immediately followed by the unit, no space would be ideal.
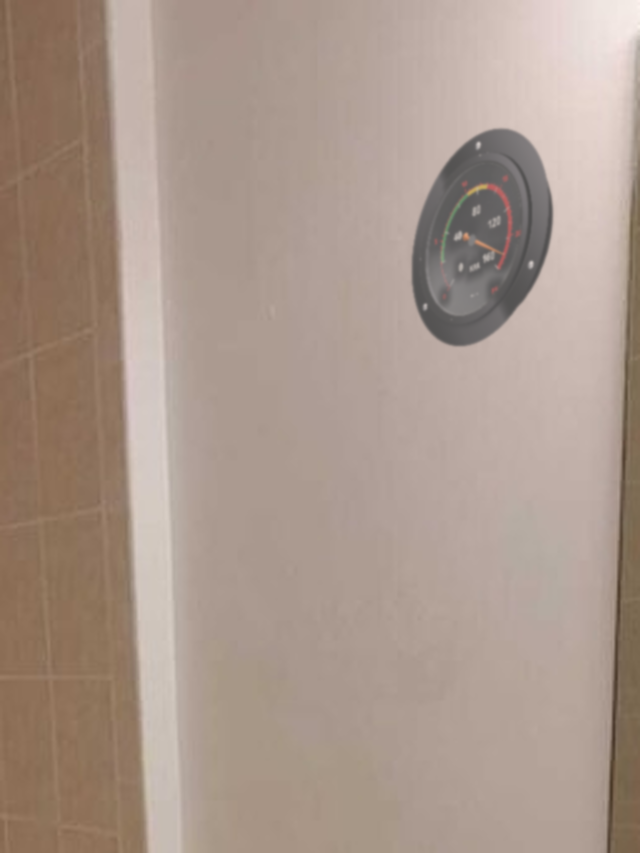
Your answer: 150kPa
